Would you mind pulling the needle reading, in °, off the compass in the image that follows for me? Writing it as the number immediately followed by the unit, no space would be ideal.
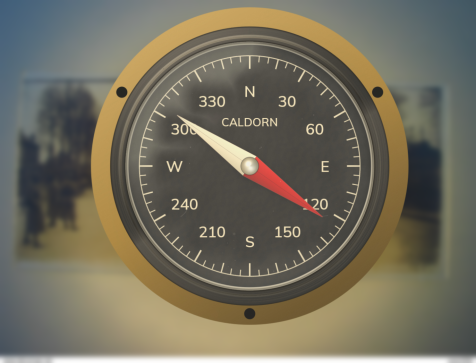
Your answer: 125°
